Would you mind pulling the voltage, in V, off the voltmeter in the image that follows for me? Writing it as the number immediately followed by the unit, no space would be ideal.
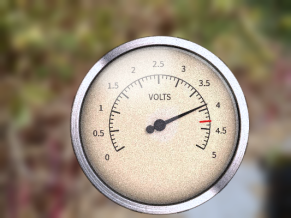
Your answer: 3.9V
